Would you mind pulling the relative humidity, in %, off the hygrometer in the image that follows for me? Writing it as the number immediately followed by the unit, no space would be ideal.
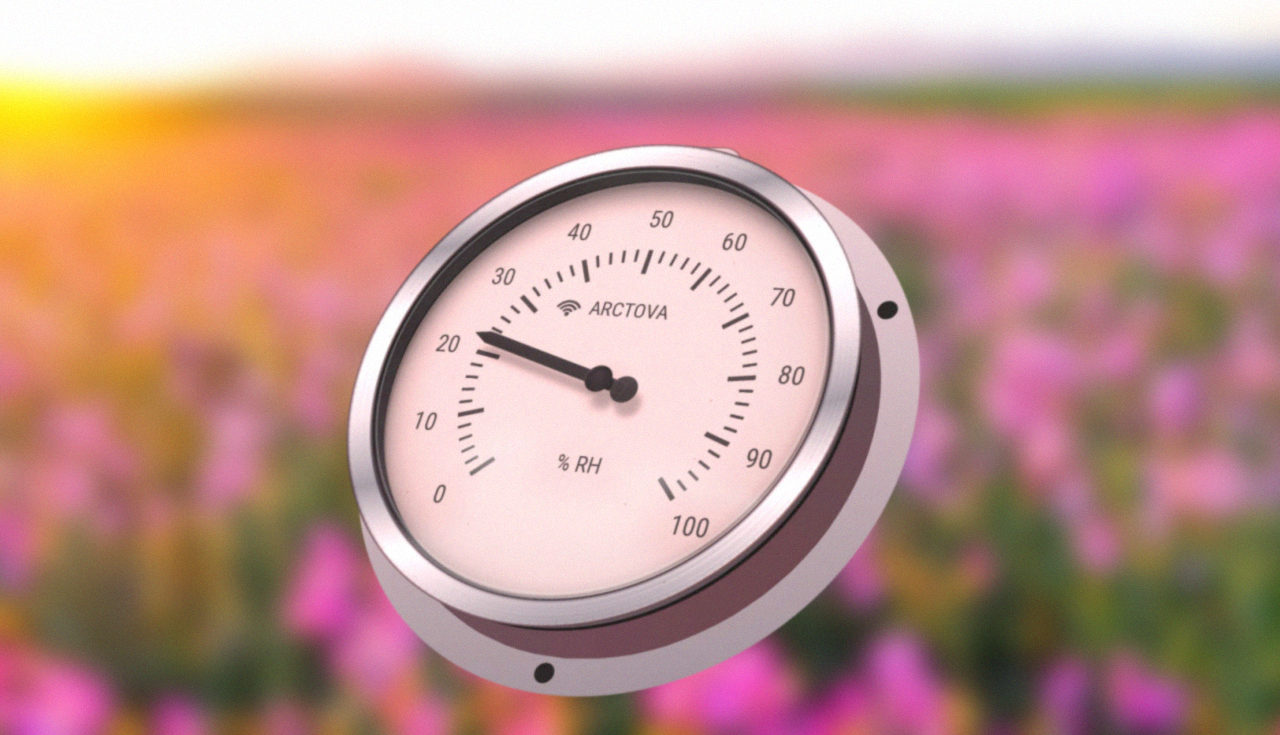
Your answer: 22%
